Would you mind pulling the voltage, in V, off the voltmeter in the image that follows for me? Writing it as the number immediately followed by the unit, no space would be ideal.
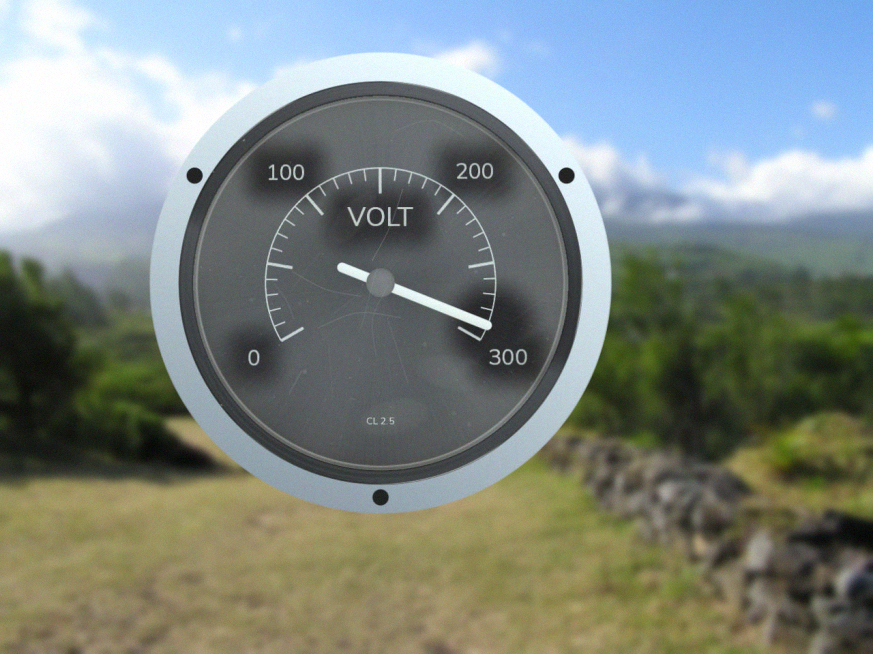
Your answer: 290V
